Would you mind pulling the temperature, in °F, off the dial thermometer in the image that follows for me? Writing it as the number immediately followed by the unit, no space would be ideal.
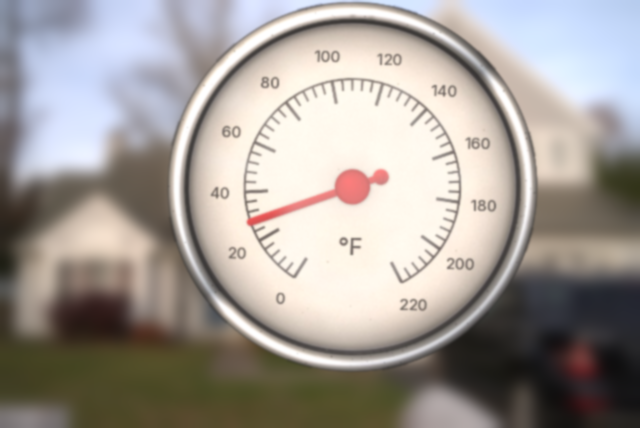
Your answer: 28°F
